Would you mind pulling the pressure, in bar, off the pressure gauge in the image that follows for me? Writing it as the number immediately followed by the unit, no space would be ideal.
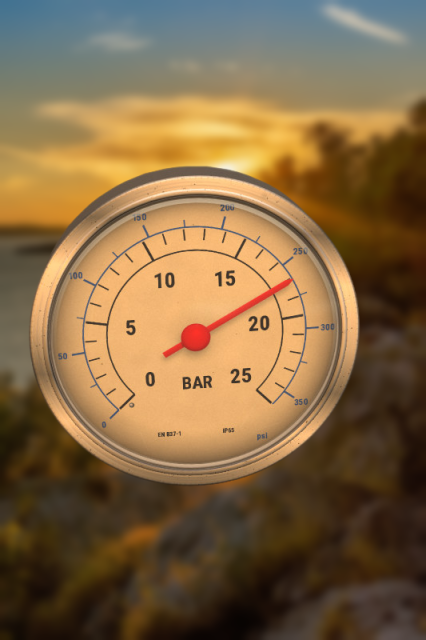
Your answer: 18bar
